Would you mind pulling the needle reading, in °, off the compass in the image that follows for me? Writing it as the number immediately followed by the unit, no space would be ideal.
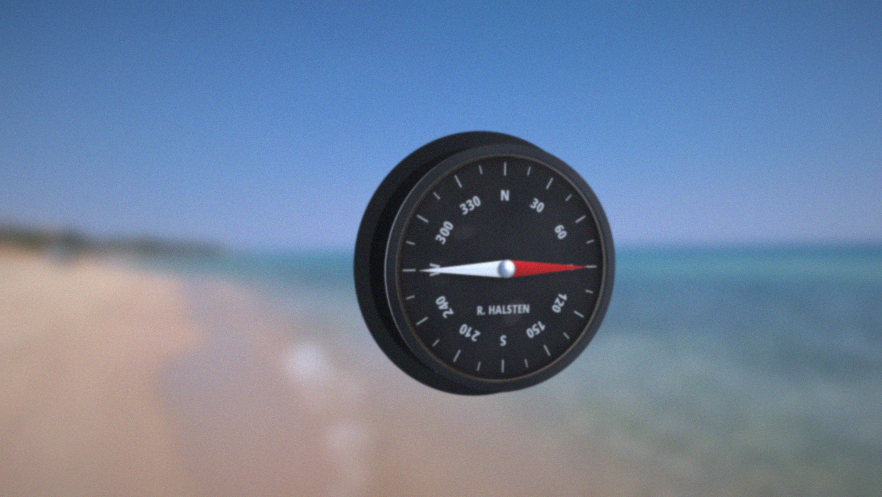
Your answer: 90°
